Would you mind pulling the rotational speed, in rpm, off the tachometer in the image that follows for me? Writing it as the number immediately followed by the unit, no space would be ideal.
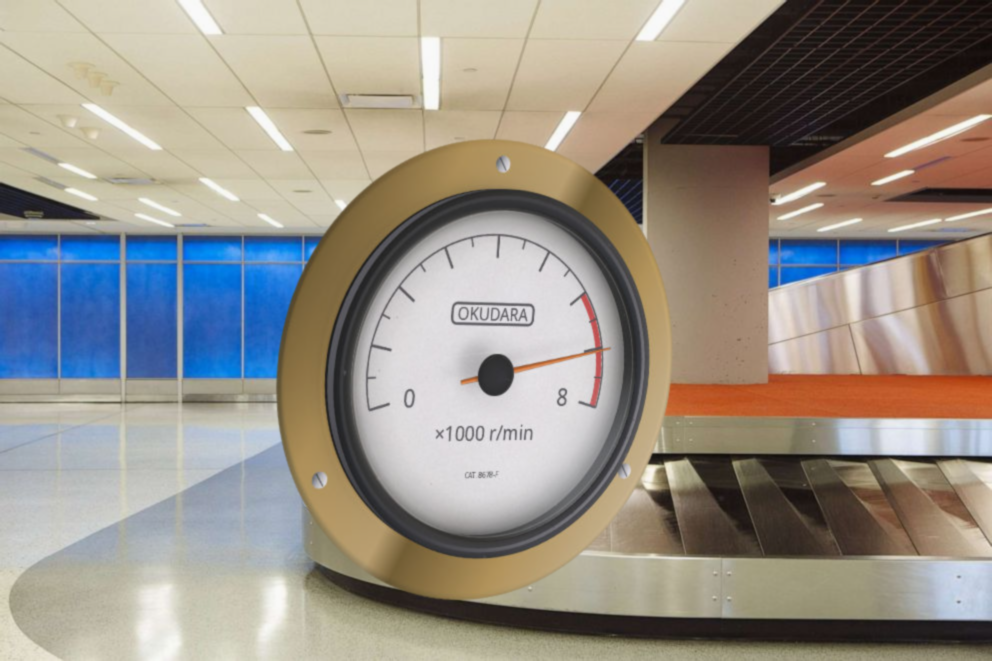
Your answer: 7000rpm
